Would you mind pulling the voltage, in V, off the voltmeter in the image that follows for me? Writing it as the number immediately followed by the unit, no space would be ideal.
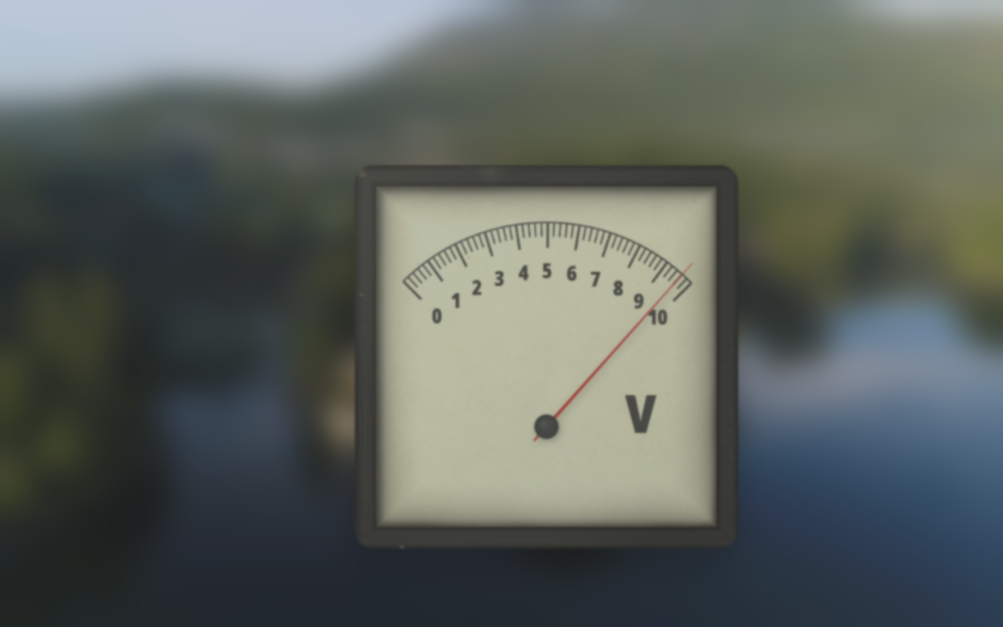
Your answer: 9.6V
